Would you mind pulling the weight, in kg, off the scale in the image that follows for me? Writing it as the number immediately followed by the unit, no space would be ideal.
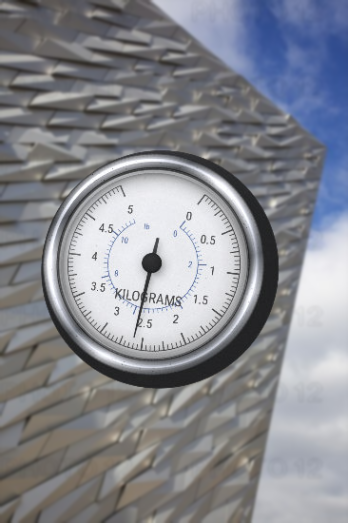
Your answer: 2.6kg
